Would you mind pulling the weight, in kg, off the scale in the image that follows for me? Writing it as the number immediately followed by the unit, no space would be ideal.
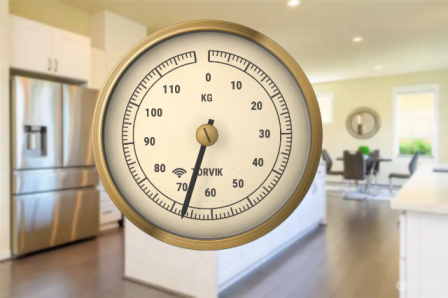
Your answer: 67kg
